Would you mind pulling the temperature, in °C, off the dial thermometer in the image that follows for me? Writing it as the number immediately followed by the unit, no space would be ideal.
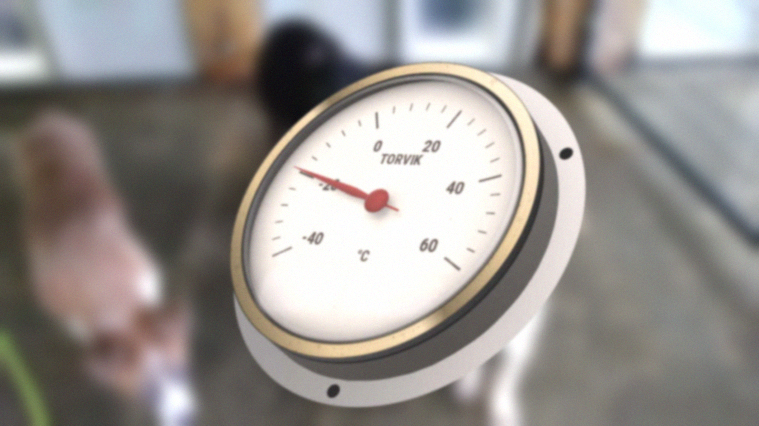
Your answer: -20°C
